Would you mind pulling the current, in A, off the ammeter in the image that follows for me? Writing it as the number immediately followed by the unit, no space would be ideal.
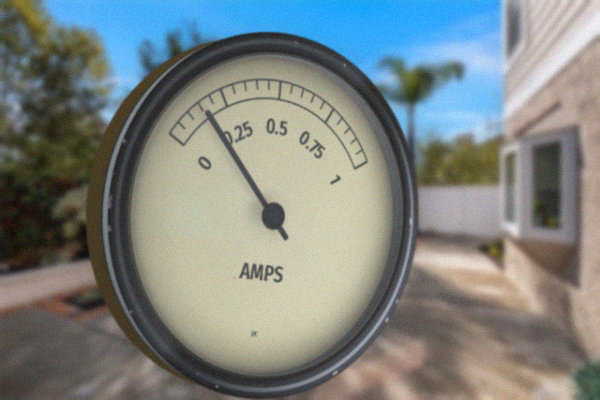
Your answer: 0.15A
